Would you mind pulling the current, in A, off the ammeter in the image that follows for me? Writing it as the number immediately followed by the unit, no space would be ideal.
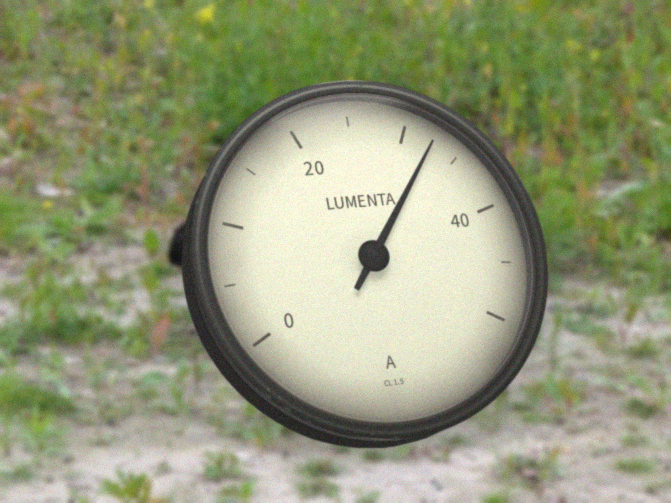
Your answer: 32.5A
